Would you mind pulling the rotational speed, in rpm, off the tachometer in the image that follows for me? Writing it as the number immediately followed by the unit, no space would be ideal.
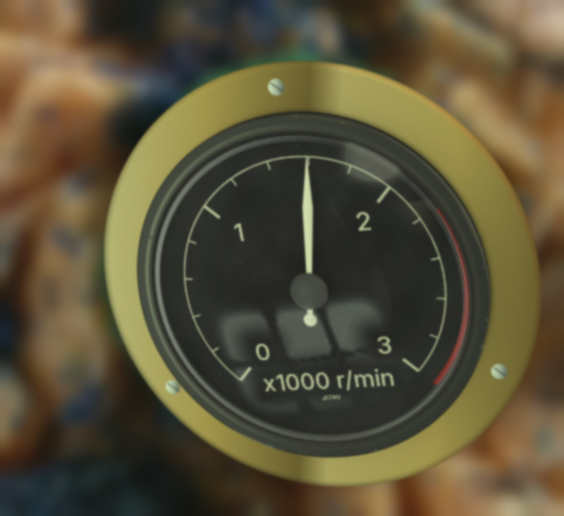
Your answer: 1600rpm
